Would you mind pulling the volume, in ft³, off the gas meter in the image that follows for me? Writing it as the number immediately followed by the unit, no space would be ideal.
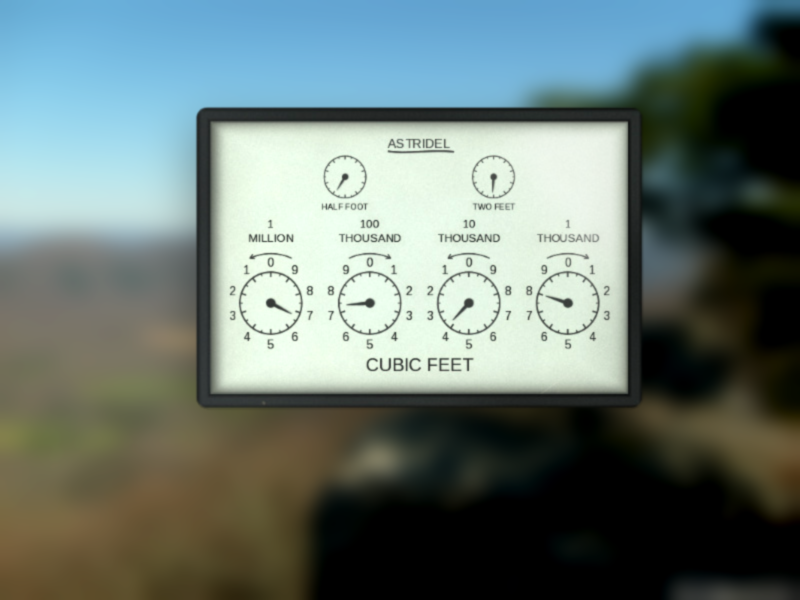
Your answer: 673800ft³
